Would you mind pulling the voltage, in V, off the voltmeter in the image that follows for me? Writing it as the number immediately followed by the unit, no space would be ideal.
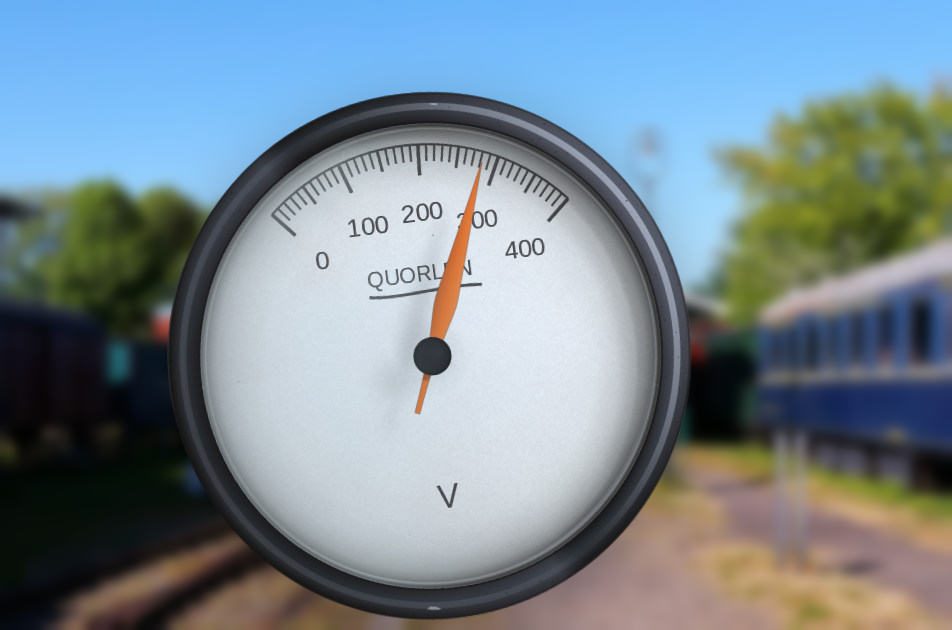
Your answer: 280V
